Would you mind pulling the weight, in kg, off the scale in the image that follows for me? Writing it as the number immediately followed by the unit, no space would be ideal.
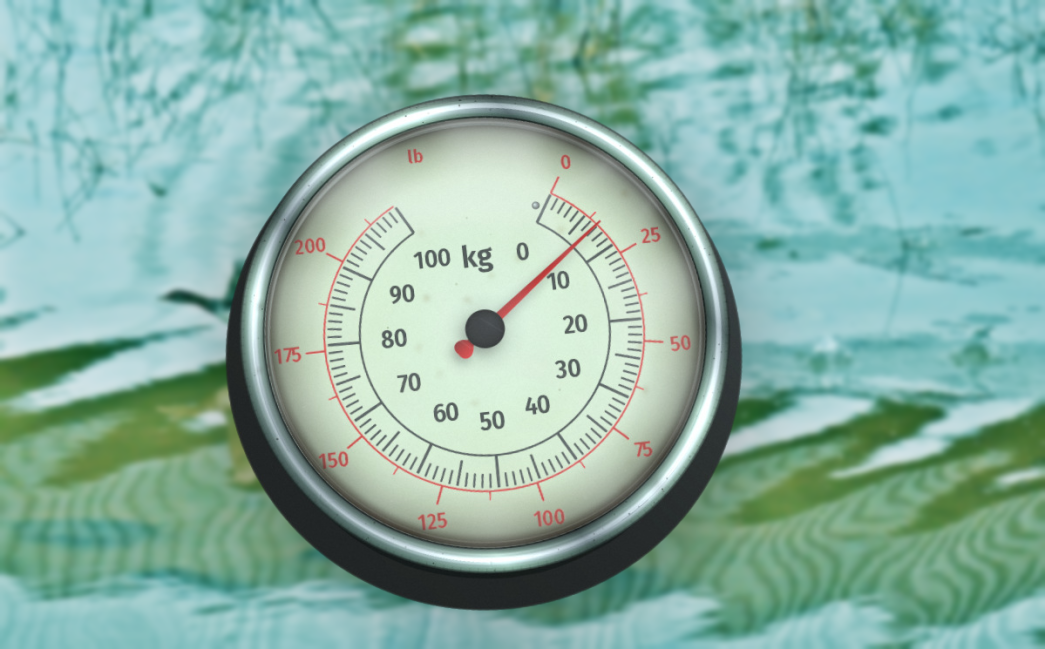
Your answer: 7kg
